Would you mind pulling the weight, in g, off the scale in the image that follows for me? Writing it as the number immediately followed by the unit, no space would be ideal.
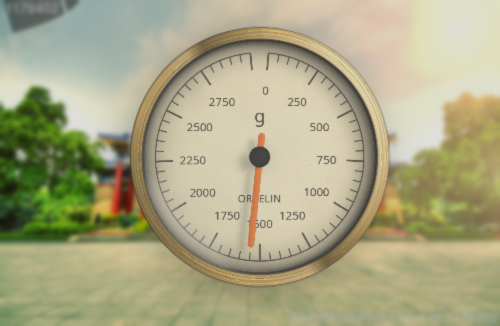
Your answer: 1550g
